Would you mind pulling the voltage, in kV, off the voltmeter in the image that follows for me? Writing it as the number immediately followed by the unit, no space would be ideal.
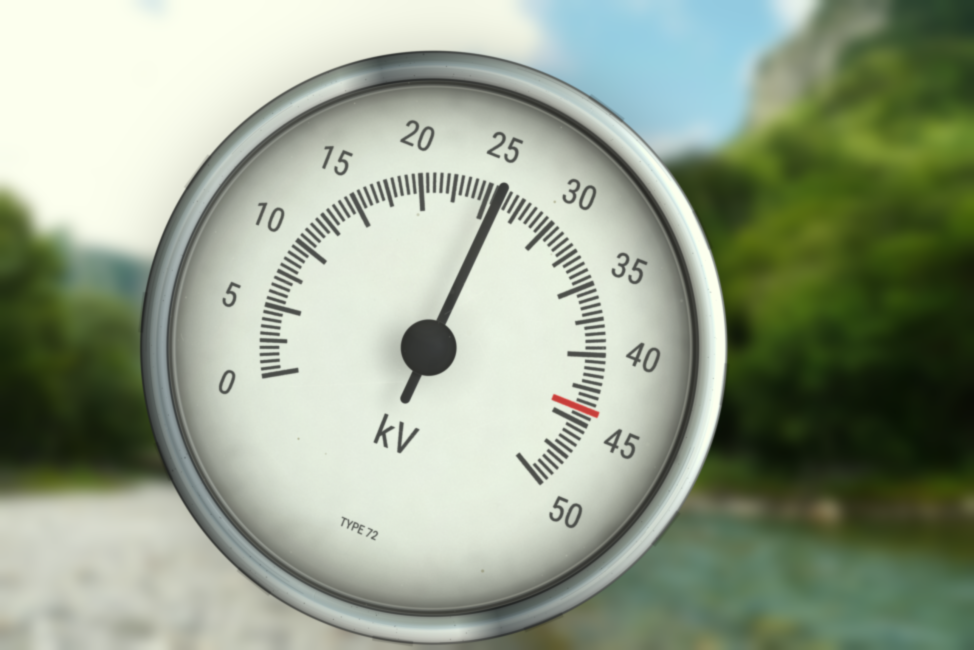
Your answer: 26kV
